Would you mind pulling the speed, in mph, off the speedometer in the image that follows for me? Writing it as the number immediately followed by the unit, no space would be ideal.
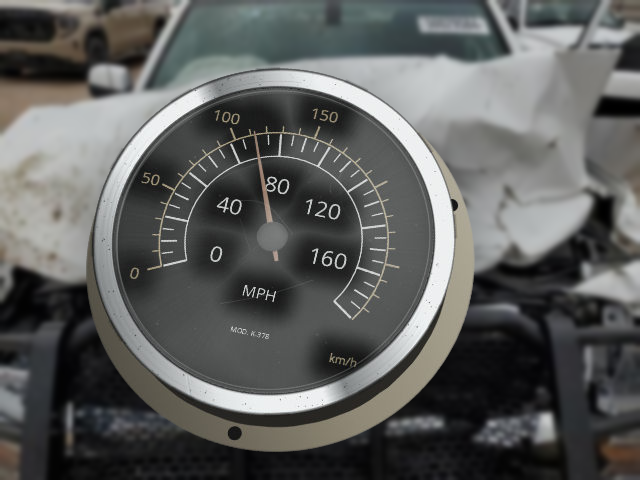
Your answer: 70mph
